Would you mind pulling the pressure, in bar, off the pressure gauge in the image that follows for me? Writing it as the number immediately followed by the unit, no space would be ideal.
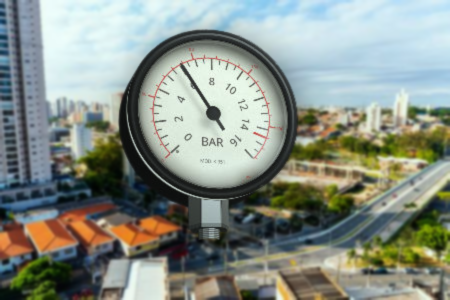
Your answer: 6bar
